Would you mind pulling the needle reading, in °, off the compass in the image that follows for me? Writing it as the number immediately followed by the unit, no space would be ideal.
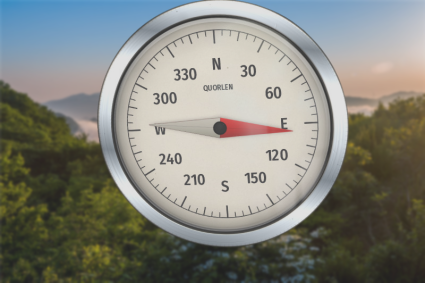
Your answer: 95°
